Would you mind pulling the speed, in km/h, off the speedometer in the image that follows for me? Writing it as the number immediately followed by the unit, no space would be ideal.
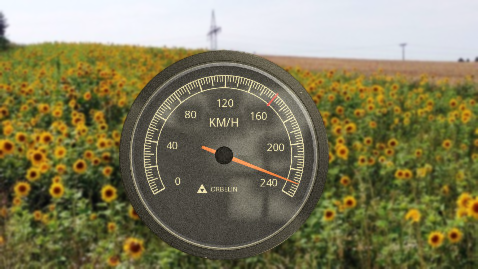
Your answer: 230km/h
